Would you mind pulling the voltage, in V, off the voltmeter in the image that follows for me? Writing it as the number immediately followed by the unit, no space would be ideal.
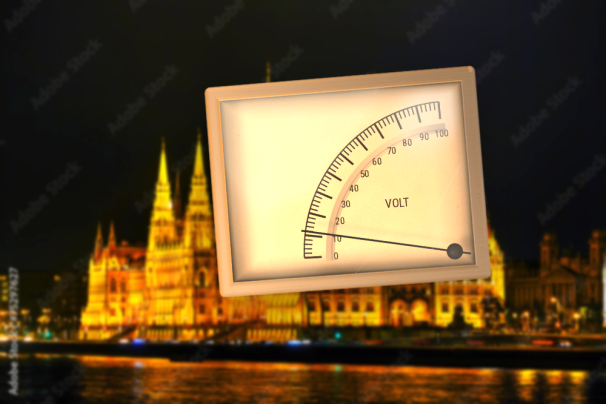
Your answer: 12V
